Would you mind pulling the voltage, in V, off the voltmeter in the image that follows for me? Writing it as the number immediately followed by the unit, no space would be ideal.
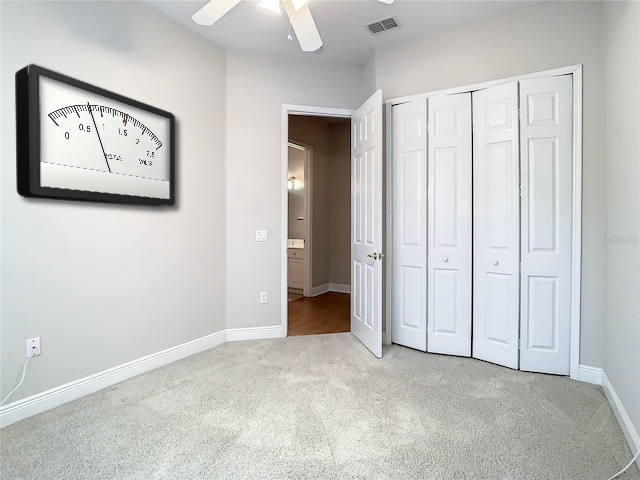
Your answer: 0.75V
